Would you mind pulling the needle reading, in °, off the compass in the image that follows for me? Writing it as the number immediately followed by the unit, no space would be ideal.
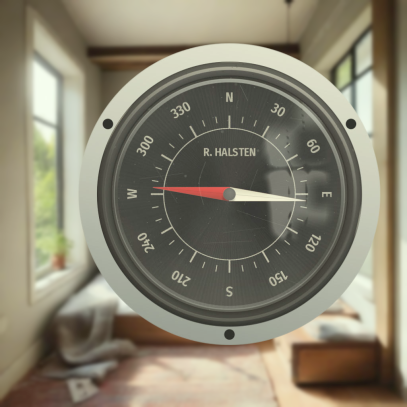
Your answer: 275°
